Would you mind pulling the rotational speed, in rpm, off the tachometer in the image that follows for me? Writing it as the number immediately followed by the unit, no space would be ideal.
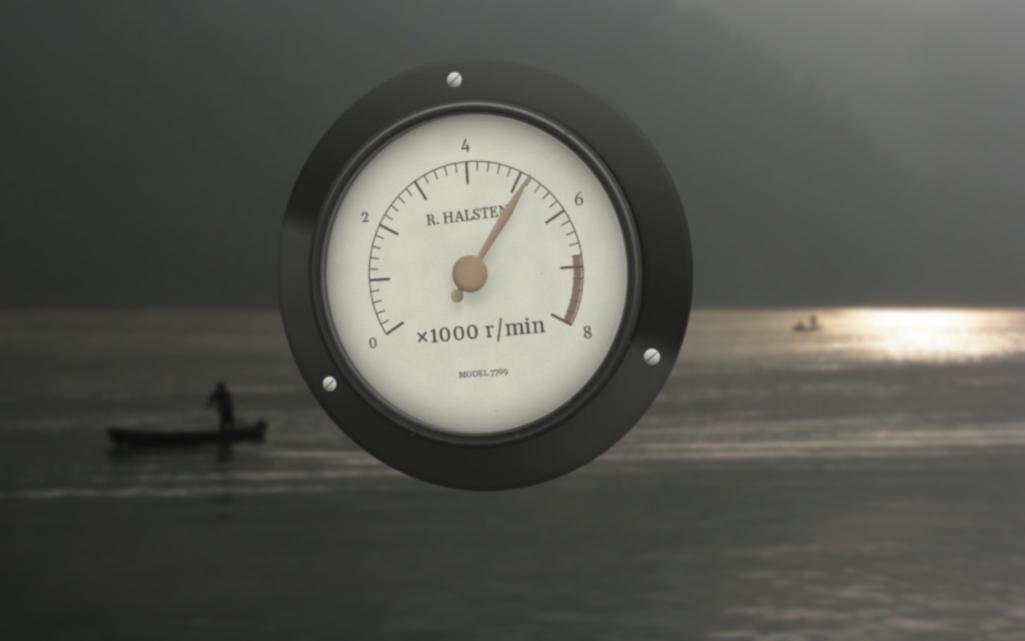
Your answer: 5200rpm
